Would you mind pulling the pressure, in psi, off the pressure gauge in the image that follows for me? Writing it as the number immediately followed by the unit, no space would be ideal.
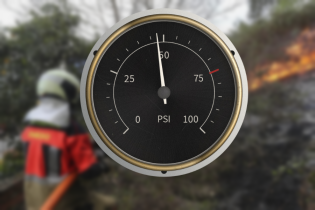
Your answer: 47.5psi
